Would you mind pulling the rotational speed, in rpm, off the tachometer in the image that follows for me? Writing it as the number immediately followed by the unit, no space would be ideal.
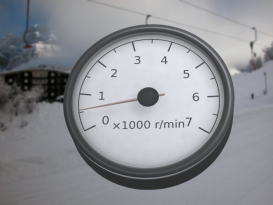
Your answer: 500rpm
